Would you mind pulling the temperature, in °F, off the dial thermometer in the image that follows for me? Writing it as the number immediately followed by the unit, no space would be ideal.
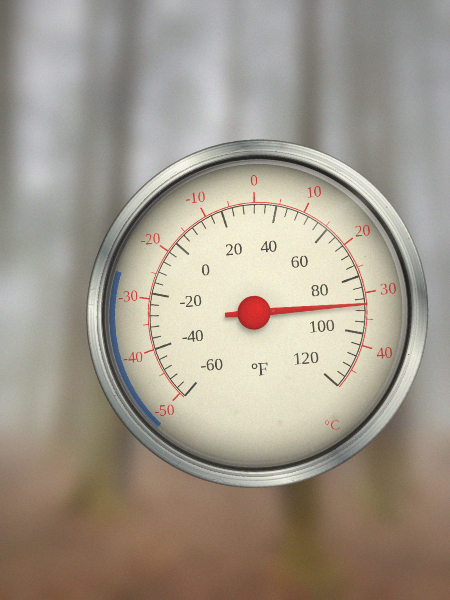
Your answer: 90°F
